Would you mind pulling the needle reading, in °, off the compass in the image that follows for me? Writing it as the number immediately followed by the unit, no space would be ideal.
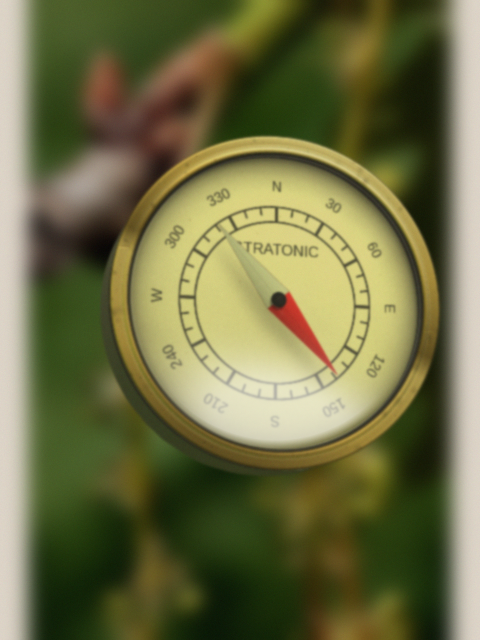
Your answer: 140°
